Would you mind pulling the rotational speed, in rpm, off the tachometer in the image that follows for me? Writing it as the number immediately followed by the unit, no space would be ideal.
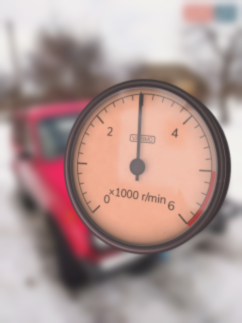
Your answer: 3000rpm
